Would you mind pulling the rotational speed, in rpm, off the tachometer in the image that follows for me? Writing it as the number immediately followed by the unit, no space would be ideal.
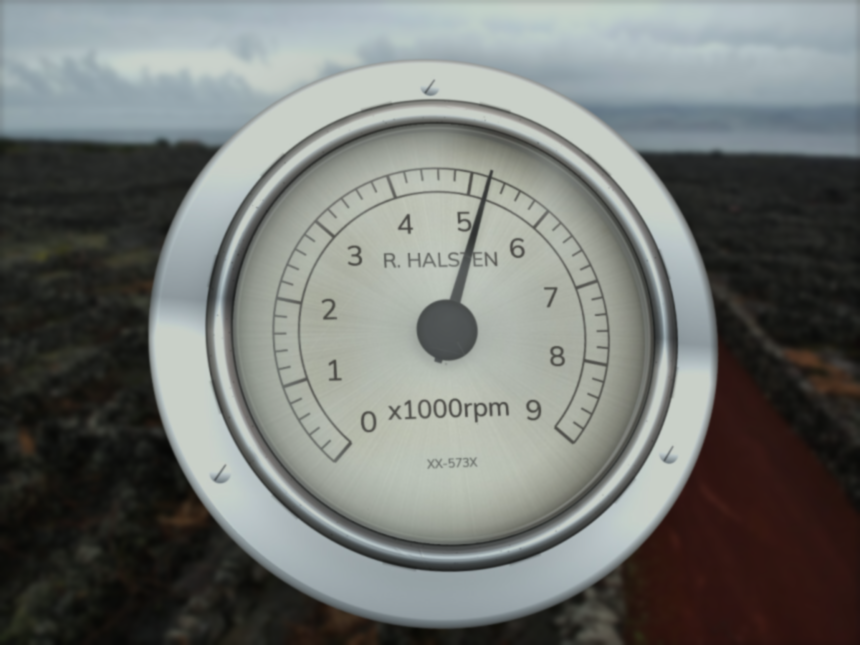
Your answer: 5200rpm
